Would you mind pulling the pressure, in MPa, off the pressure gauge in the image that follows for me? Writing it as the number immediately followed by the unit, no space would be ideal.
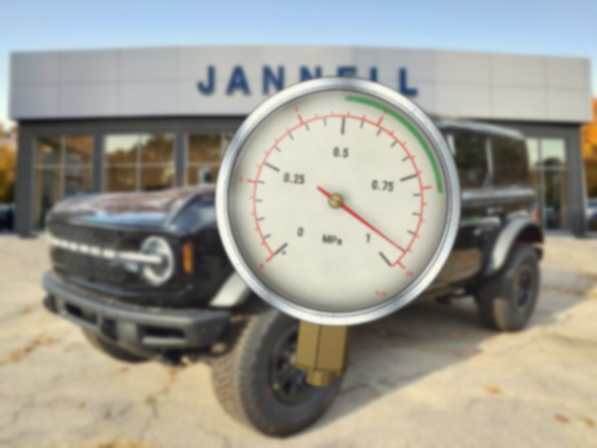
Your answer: 0.95MPa
